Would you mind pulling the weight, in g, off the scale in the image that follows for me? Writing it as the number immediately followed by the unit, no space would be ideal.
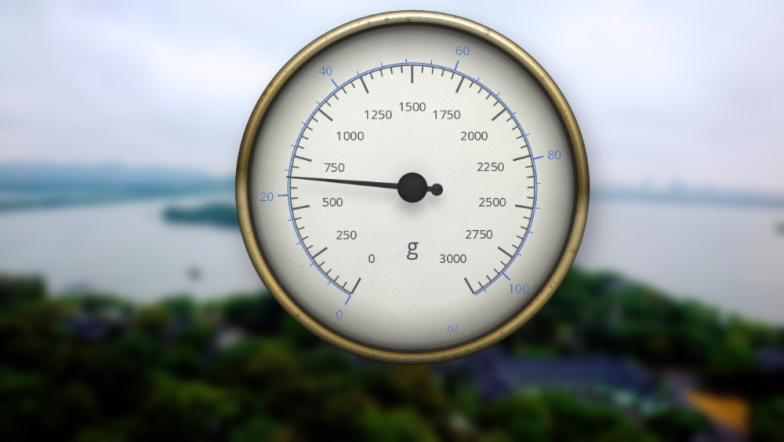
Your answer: 650g
